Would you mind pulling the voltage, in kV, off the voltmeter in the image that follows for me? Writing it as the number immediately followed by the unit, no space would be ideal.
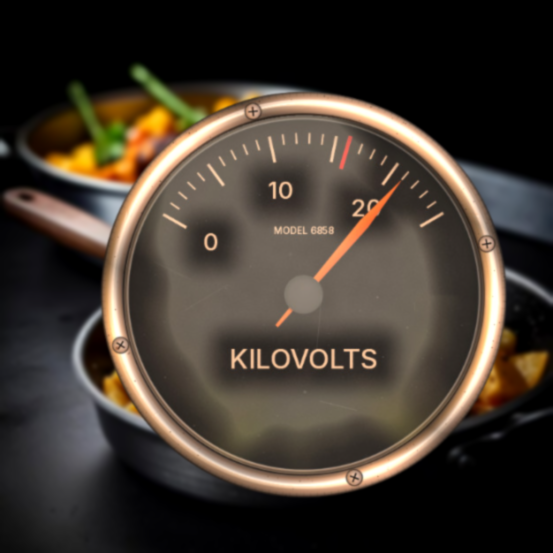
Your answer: 21kV
